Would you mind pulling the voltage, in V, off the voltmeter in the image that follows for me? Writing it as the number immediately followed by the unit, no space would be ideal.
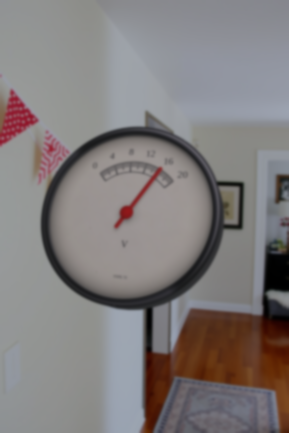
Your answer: 16V
